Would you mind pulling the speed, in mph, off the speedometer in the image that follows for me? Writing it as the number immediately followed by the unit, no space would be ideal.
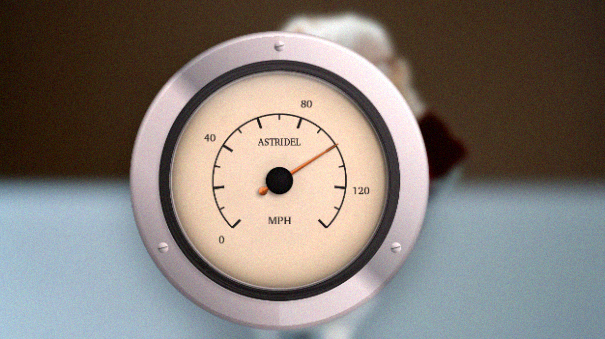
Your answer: 100mph
